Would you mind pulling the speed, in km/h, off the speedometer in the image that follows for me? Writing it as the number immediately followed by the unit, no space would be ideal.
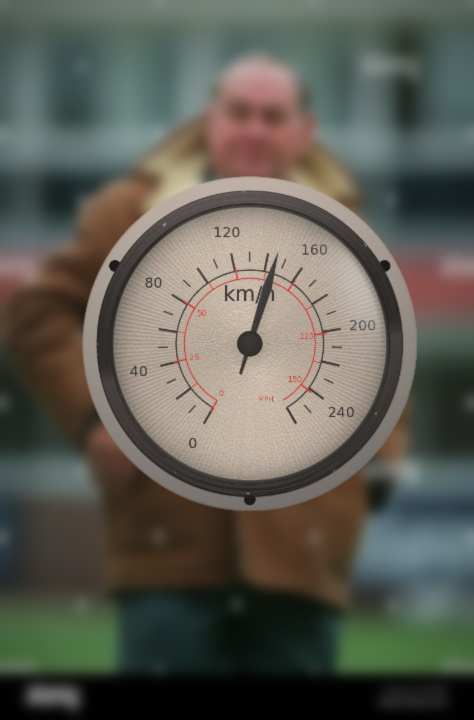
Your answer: 145km/h
